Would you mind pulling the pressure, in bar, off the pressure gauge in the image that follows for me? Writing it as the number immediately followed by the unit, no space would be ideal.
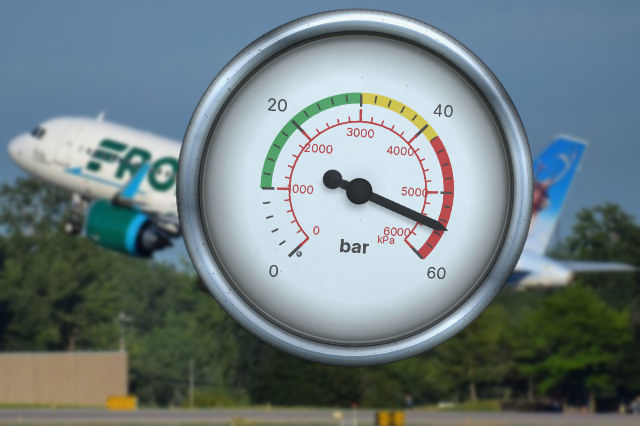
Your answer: 55bar
